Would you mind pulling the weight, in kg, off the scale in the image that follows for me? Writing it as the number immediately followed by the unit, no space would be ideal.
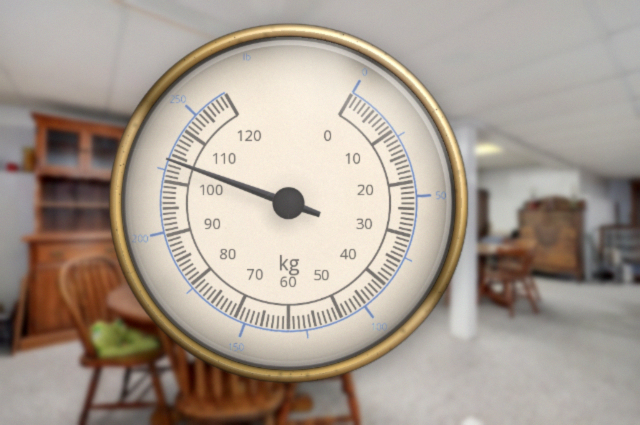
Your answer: 104kg
